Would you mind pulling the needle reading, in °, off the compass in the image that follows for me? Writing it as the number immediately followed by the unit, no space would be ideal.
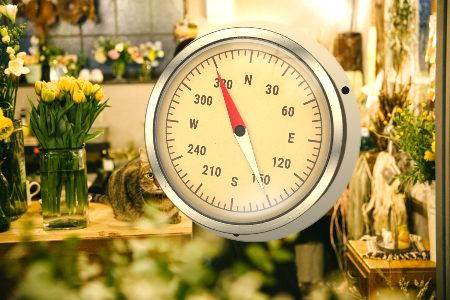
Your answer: 330°
